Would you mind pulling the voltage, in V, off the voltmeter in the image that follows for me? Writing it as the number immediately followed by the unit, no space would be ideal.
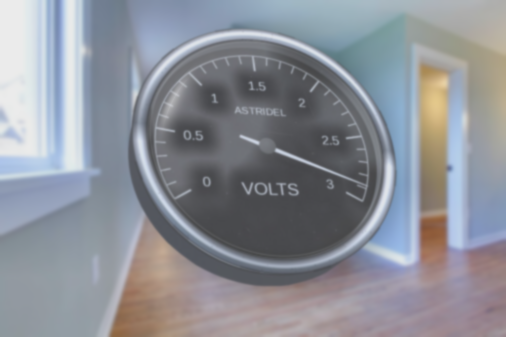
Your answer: 2.9V
